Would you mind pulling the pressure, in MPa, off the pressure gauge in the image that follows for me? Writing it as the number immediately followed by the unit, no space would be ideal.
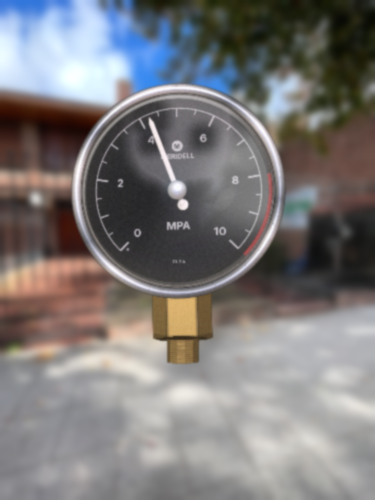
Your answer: 4.25MPa
